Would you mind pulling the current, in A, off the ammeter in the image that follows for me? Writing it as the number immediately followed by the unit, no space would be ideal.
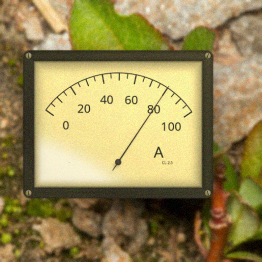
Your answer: 80A
